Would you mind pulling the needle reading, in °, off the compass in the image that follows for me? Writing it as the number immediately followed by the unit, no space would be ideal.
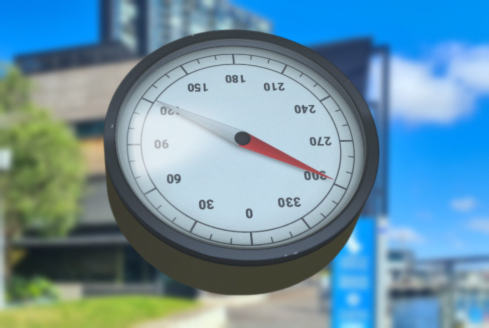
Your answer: 300°
